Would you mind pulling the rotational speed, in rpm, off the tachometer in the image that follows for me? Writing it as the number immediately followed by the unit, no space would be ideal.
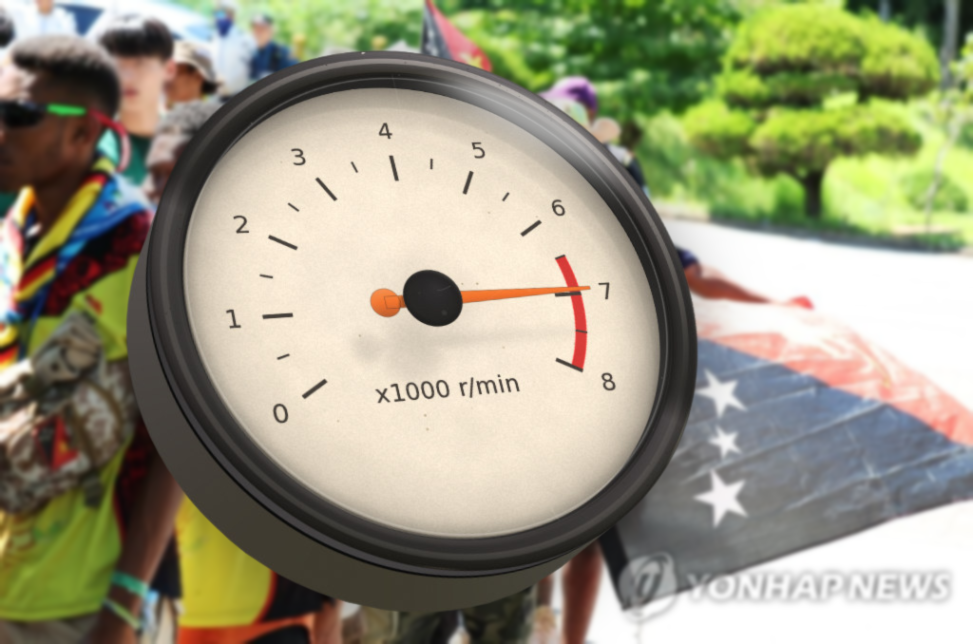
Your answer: 7000rpm
